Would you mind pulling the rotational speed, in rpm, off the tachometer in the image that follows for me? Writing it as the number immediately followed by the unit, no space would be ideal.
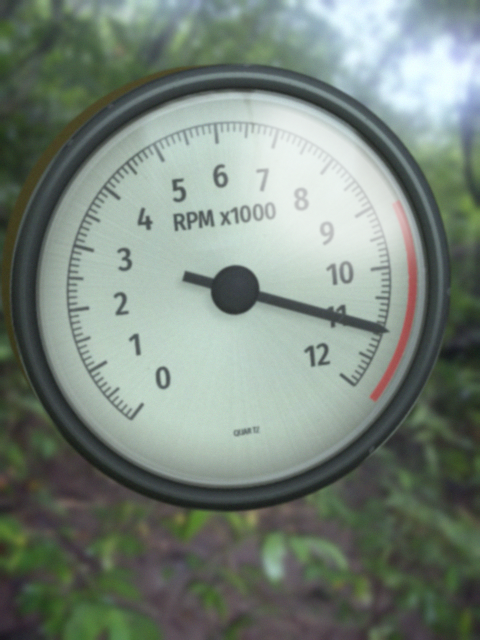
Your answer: 11000rpm
